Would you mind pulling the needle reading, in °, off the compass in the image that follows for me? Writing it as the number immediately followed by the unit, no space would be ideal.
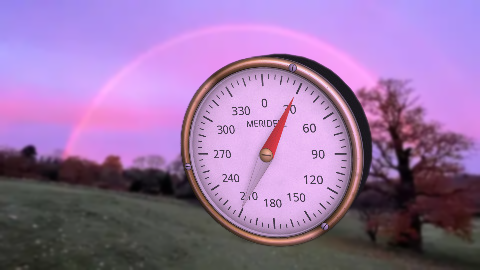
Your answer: 30°
